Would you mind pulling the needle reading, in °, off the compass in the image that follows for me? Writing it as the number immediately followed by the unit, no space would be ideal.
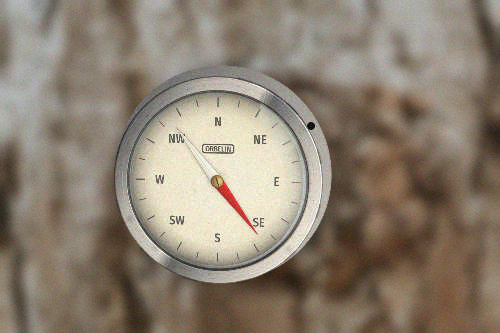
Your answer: 142.5°
